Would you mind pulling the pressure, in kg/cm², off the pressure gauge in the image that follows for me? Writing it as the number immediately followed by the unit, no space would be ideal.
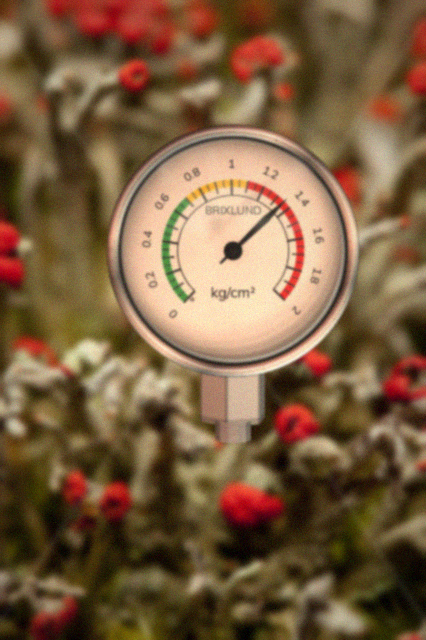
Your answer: 1.35kg/cm²
